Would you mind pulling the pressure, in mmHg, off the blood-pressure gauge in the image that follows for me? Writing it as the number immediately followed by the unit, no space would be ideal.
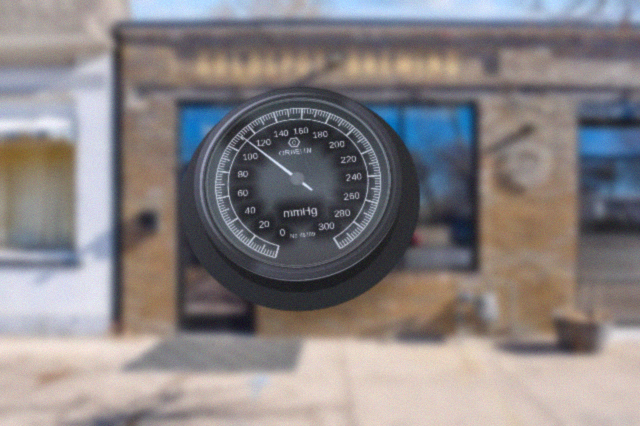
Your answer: 110mmHg
